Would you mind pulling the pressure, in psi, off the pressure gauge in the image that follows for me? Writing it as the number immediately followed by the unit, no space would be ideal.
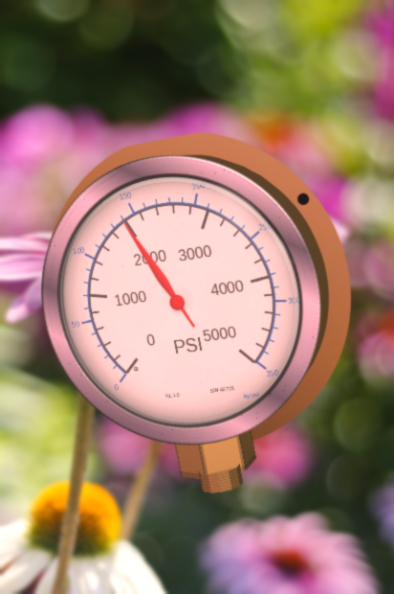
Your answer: 2000psi
